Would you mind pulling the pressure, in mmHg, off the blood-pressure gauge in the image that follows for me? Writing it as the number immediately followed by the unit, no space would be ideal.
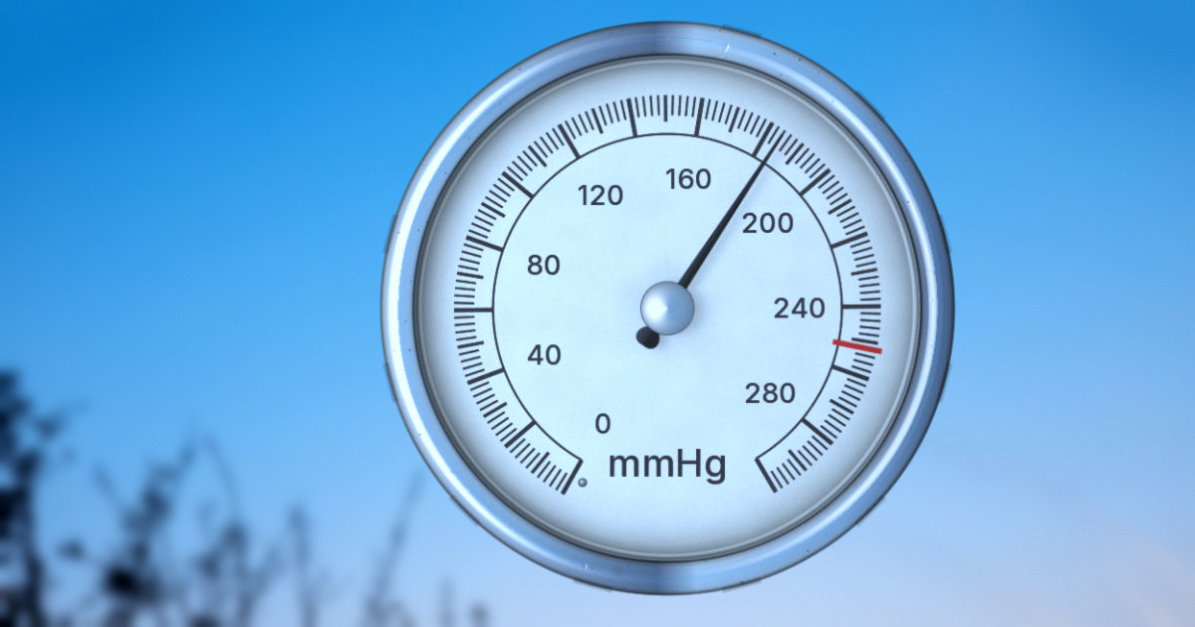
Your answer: 184mmHg
